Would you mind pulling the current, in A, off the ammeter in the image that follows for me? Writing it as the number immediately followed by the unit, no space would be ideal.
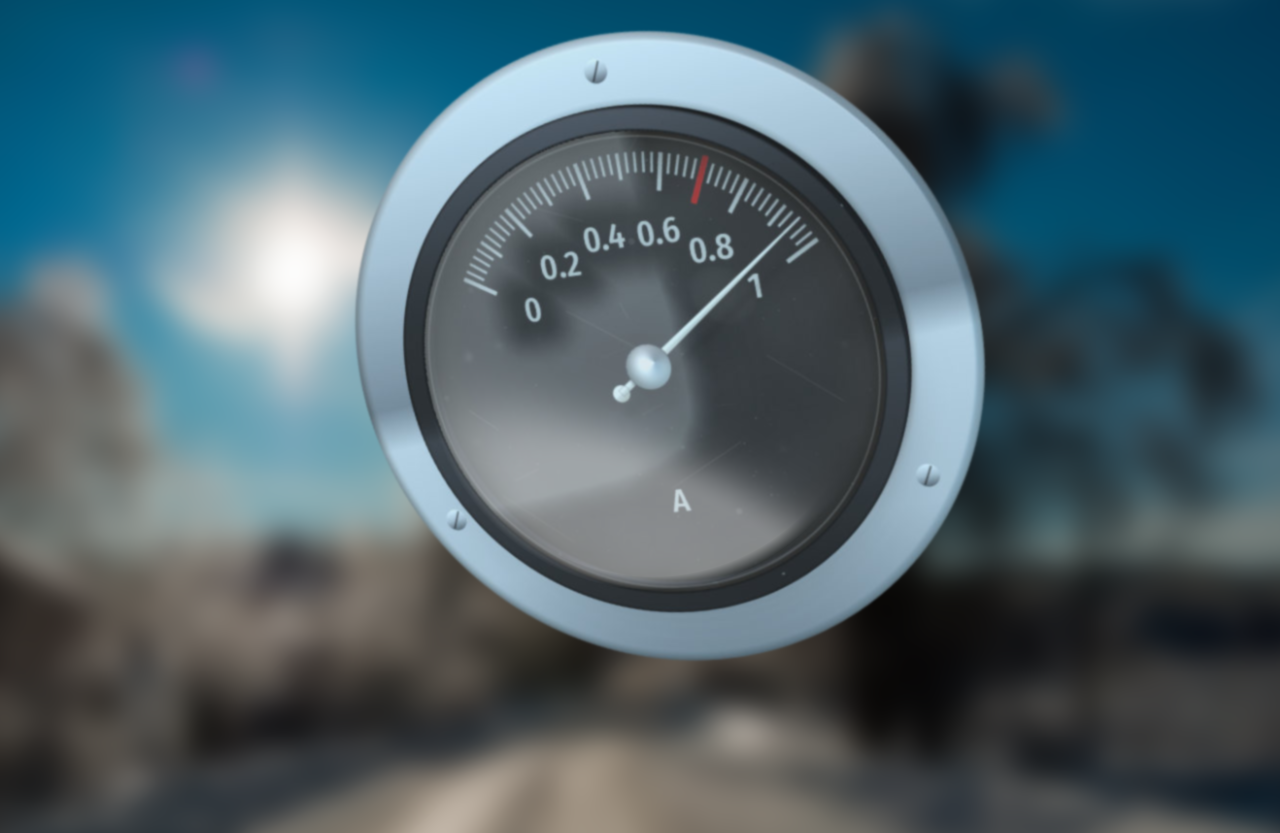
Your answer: 0.94A
